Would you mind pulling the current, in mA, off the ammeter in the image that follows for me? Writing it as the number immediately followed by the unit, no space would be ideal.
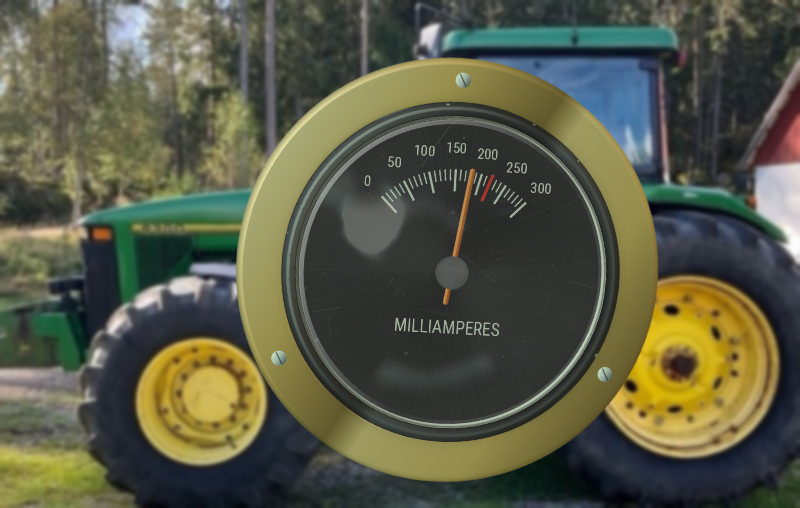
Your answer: 180mA
